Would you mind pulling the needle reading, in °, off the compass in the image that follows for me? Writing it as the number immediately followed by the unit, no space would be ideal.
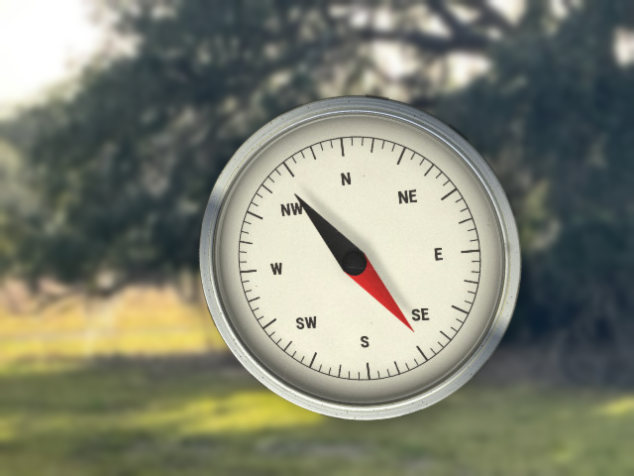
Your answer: 145°
